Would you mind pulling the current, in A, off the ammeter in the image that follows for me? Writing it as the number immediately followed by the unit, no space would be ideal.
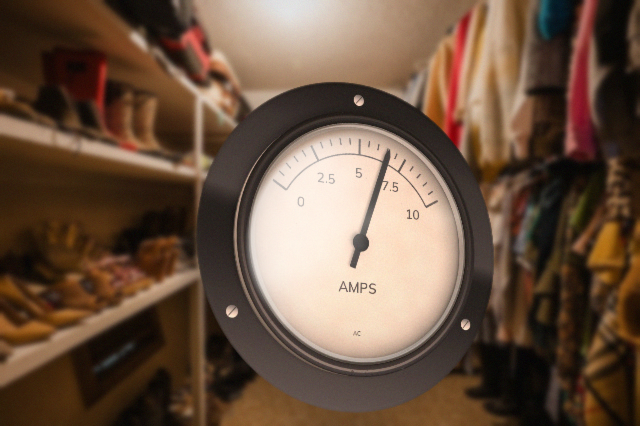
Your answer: 6.5A
